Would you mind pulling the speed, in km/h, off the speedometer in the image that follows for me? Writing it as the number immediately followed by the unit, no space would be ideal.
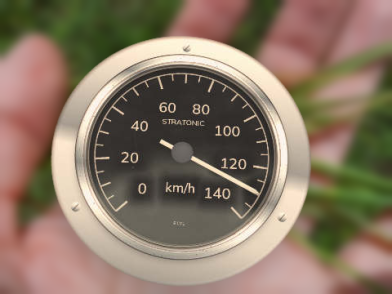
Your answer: 130km/h
